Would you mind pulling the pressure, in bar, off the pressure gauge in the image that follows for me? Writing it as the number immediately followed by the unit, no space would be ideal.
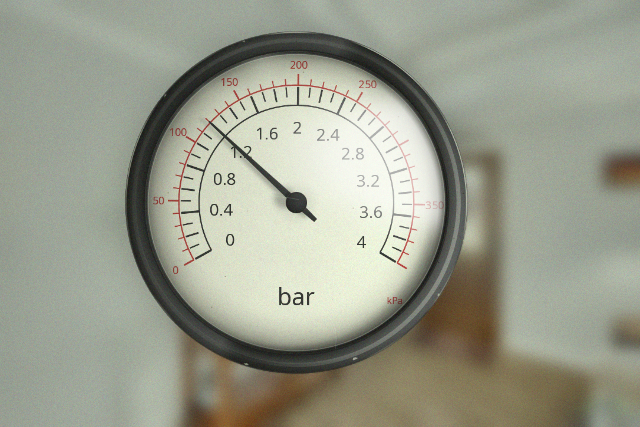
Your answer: 1.2bar
